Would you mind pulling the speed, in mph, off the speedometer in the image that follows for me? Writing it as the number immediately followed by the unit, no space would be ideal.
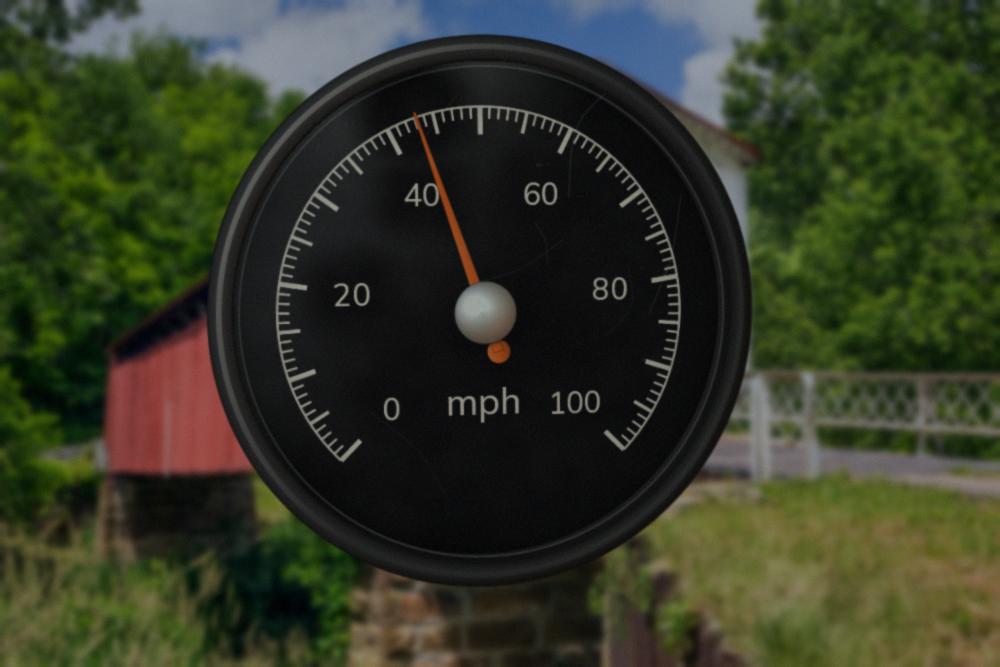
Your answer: 43mph
